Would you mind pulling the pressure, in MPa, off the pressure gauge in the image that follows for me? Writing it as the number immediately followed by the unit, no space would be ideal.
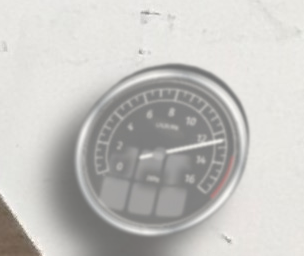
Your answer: 12.5MPa
